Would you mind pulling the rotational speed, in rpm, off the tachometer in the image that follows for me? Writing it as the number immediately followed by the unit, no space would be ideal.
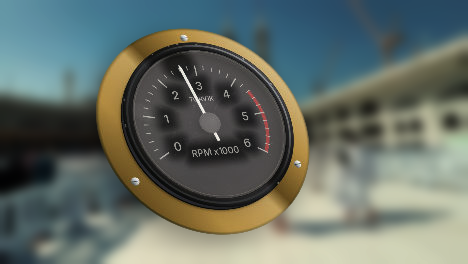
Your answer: 2600rpm
